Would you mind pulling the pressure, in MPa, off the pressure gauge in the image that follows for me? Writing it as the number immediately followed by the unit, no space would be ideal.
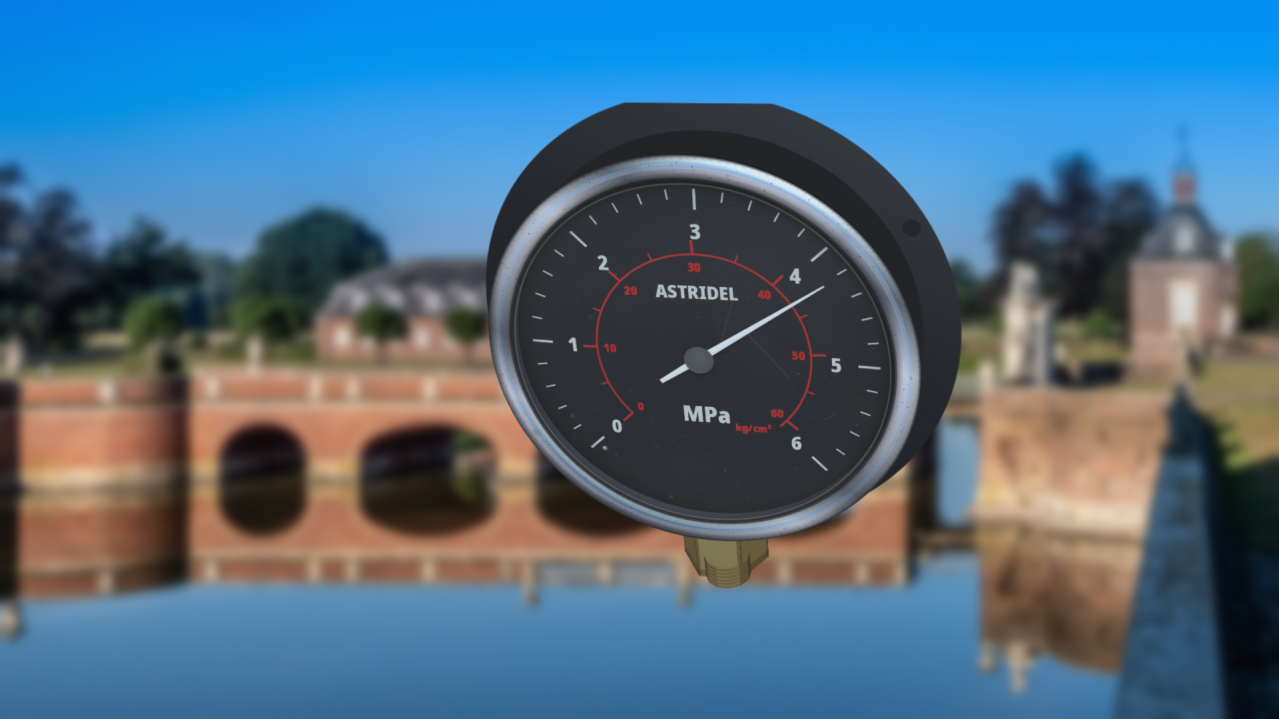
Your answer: 4.2MPa
